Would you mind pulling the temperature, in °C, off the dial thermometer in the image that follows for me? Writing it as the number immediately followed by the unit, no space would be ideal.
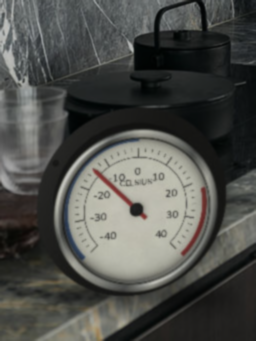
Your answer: -14°C
